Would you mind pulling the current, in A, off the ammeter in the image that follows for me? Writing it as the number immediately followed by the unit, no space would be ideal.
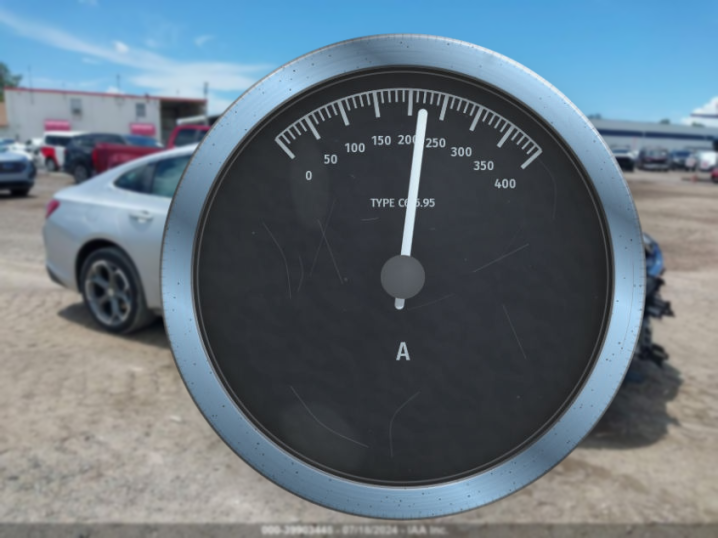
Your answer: 220A
